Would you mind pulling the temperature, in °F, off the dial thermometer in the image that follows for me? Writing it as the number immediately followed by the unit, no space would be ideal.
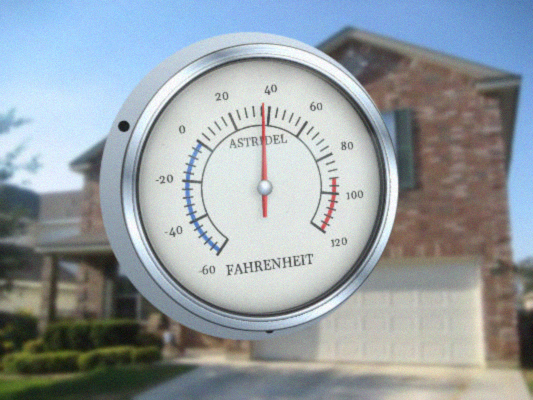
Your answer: 36°F
